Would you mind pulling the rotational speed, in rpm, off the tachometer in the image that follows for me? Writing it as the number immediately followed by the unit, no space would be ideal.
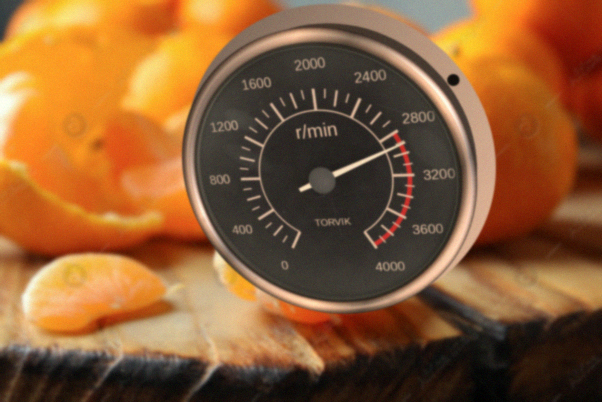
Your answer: 2900rpm
